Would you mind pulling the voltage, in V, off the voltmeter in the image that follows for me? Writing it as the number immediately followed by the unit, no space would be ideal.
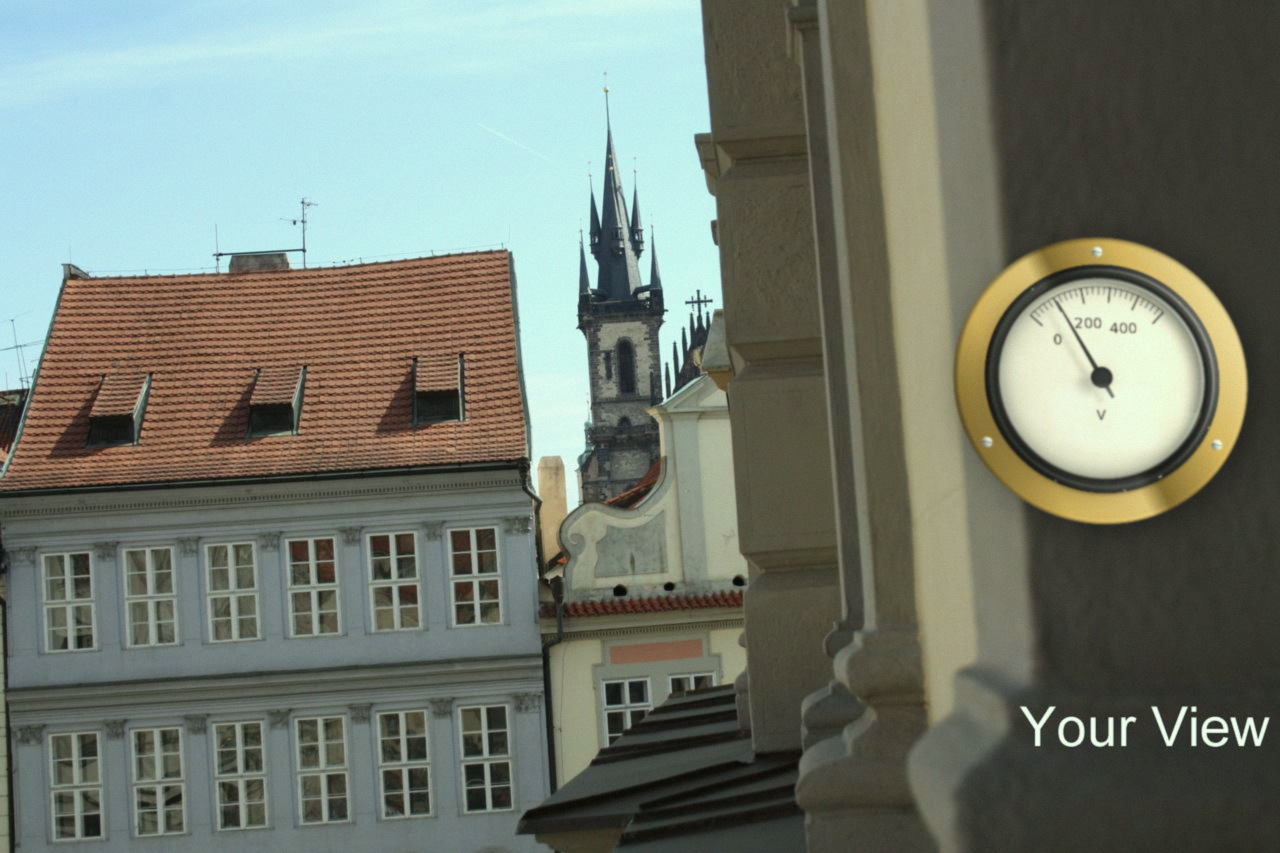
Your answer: 100V
